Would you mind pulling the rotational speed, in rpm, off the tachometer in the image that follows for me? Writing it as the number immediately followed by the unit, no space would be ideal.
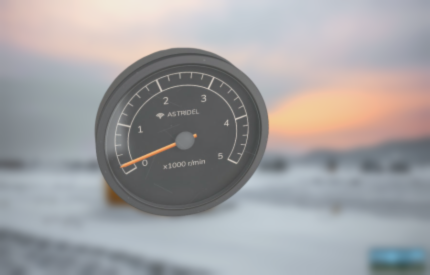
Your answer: 200rpm
